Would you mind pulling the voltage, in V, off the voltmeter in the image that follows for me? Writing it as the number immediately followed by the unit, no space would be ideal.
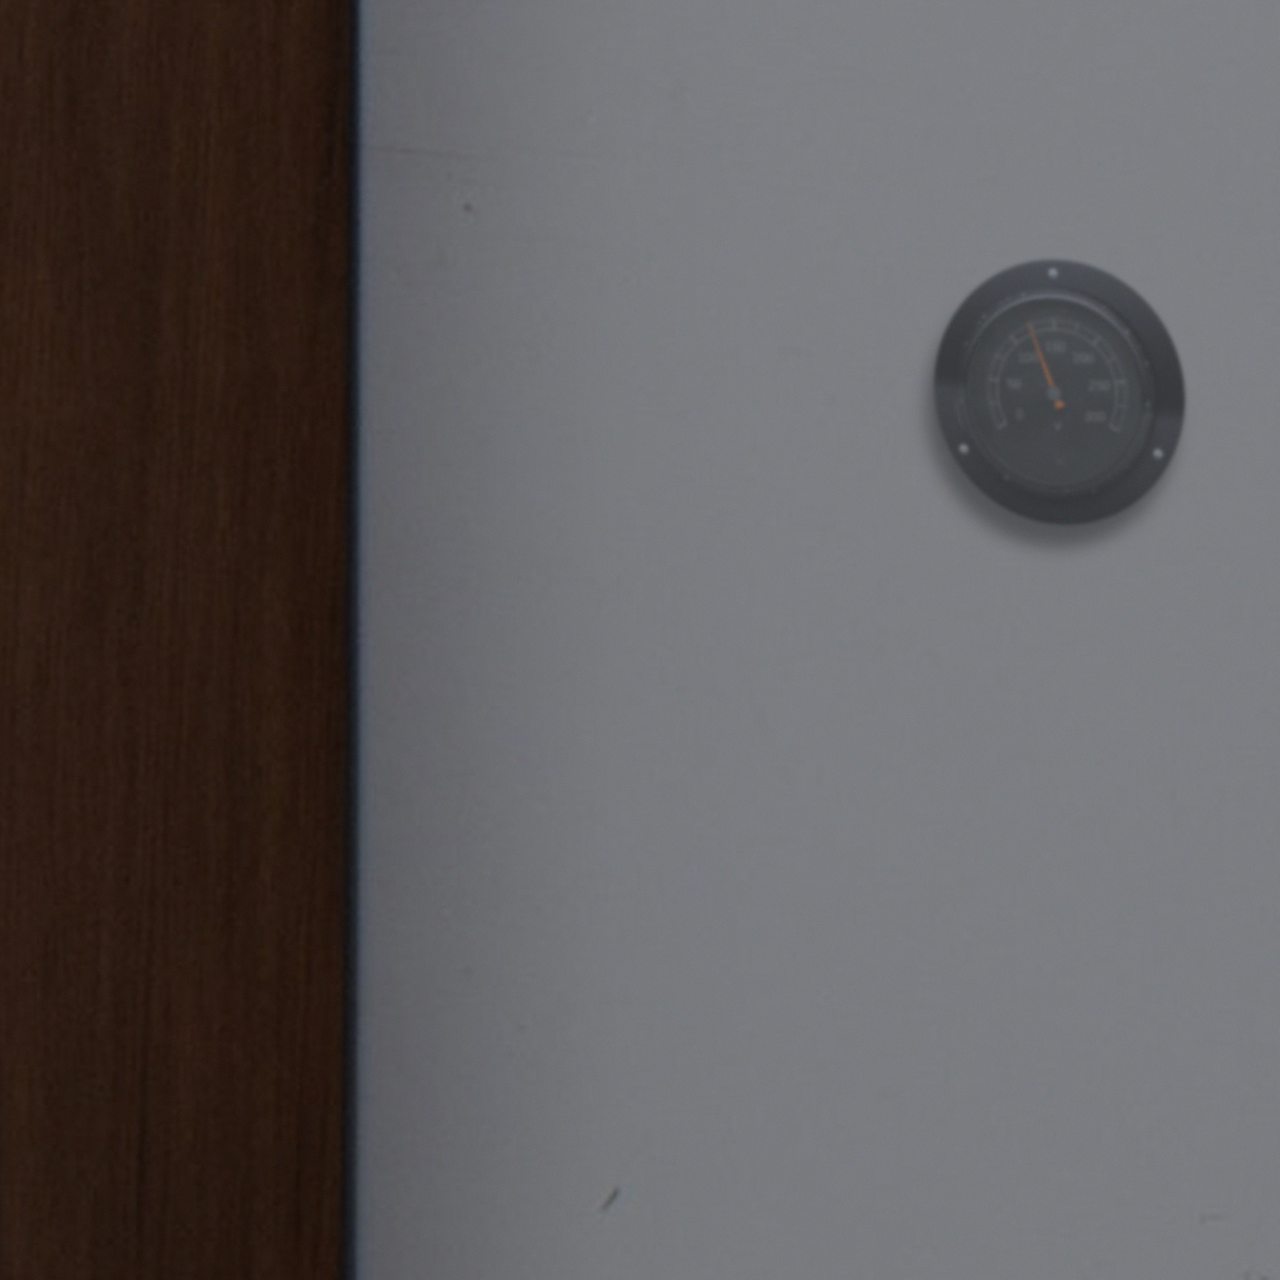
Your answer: 125V
